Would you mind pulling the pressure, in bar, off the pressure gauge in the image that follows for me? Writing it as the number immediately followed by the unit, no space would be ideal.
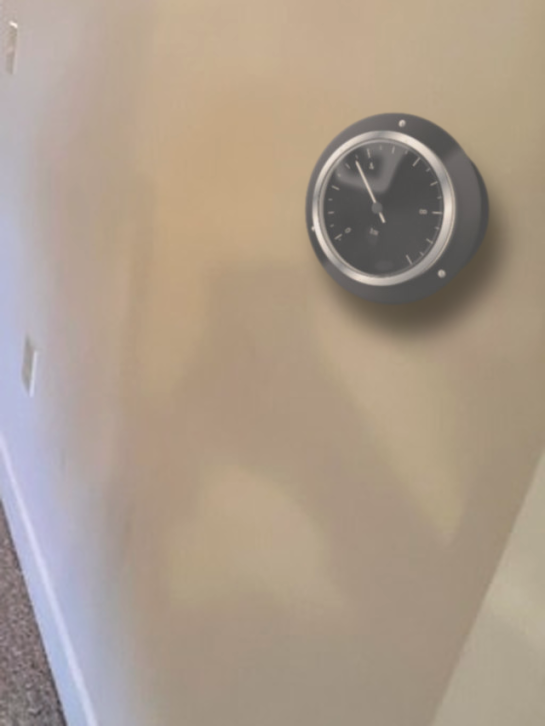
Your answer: 3.5bar
